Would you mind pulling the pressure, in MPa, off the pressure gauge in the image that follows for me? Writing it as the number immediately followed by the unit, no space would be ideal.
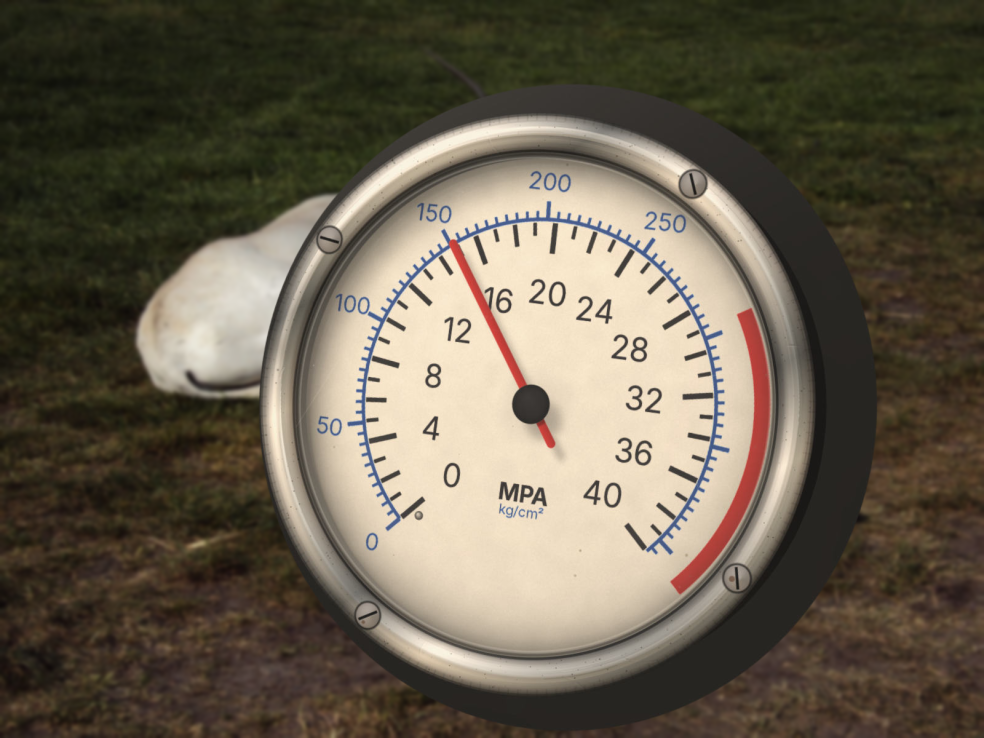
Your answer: 15MPa
